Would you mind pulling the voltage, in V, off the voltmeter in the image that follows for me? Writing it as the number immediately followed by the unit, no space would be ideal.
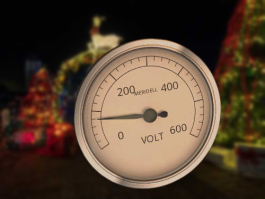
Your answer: 80V
